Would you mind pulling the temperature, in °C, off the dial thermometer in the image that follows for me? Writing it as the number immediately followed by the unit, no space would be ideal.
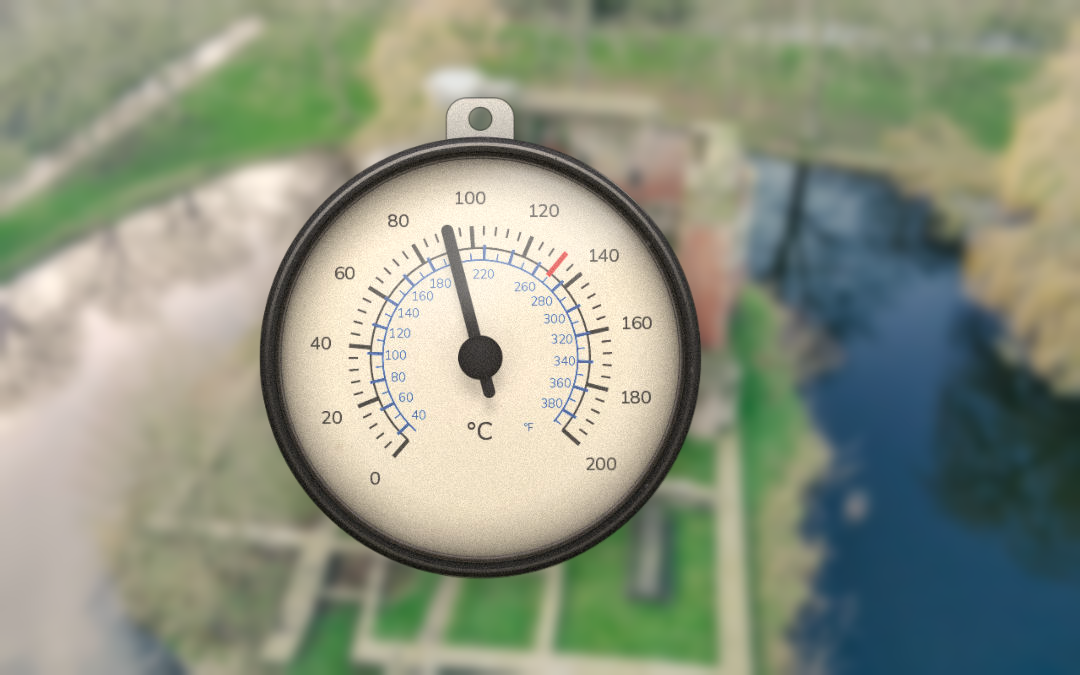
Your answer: 92°C
